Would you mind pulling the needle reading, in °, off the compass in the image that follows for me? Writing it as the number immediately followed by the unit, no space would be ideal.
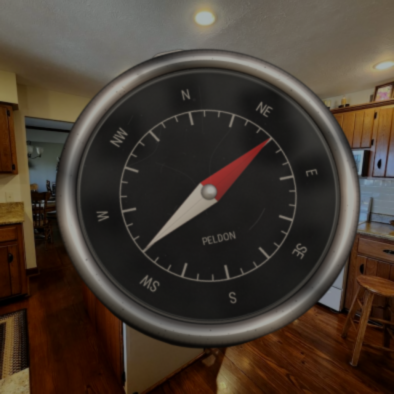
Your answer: 60°
